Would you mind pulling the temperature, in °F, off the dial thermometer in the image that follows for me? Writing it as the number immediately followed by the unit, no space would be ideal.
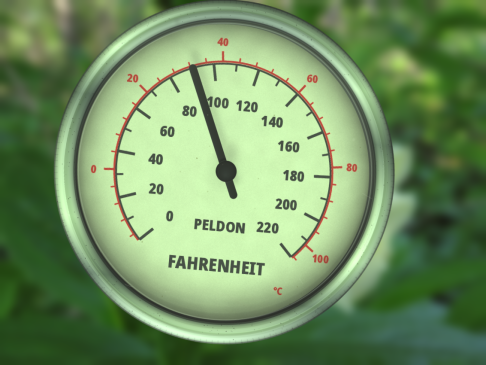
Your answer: 90°F
